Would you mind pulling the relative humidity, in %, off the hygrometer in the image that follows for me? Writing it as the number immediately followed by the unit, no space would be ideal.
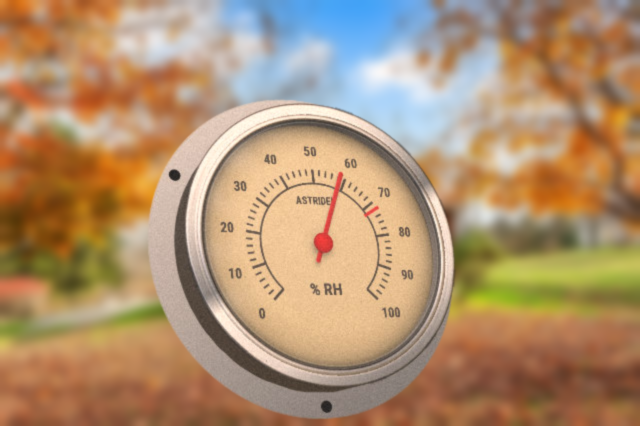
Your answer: 58%
